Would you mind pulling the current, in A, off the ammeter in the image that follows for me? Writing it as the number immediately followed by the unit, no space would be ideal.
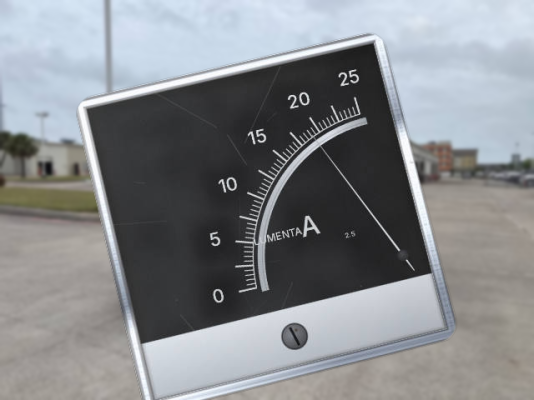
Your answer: 19A
